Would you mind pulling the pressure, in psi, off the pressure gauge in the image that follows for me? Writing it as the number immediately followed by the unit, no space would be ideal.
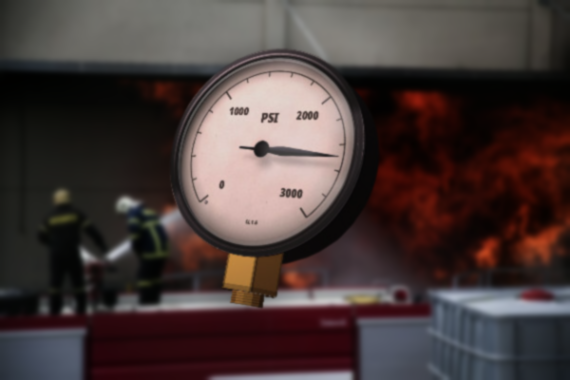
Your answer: 2500psi
